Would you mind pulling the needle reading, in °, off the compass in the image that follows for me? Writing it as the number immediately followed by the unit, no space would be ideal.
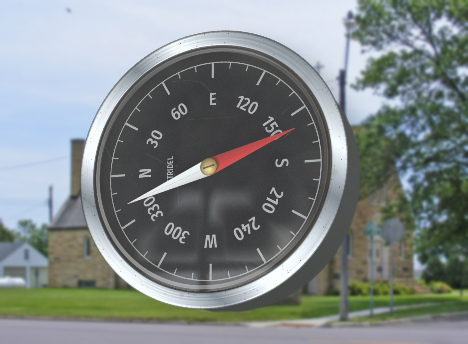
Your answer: 160°
